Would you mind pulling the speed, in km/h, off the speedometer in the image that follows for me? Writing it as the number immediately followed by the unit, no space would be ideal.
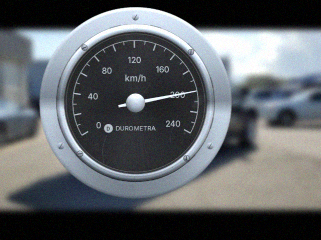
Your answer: 200km/h
